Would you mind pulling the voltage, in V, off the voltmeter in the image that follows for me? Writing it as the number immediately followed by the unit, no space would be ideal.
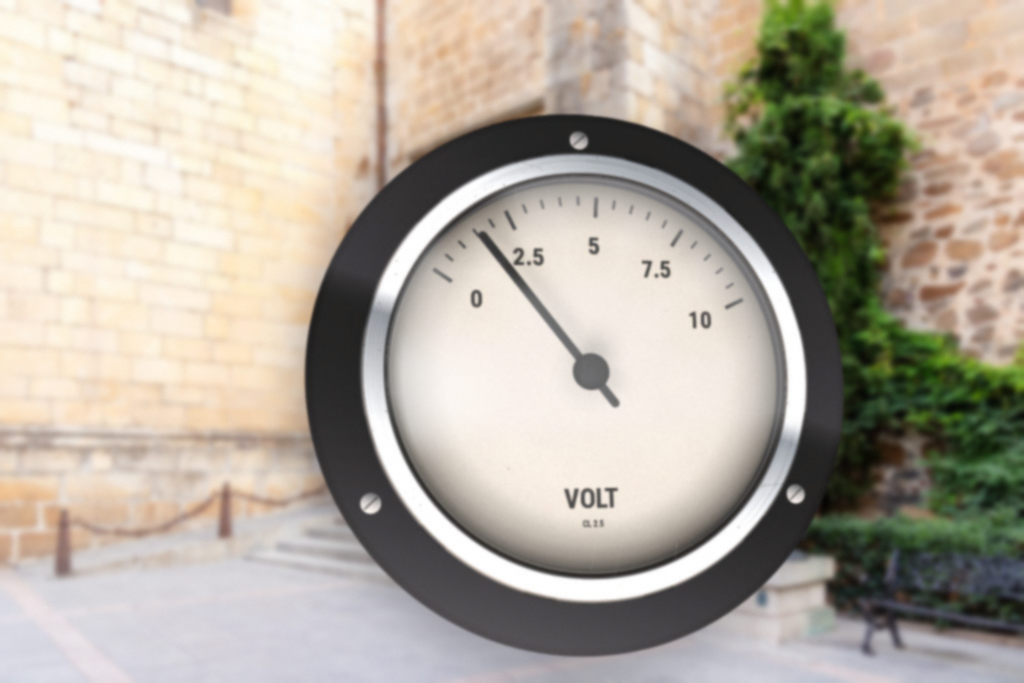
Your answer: 1.5V
